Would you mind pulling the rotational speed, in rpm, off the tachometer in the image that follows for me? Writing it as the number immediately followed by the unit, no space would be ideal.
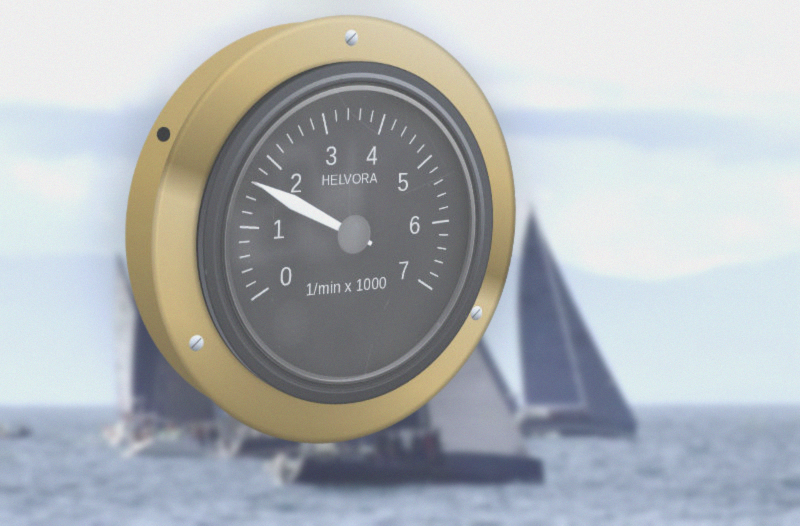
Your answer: 1600rpm
